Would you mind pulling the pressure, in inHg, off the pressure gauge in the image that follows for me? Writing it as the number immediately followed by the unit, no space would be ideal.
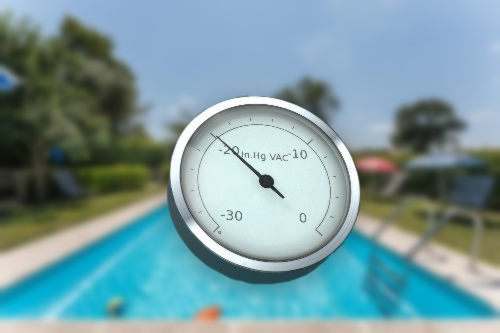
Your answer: -20inHg
